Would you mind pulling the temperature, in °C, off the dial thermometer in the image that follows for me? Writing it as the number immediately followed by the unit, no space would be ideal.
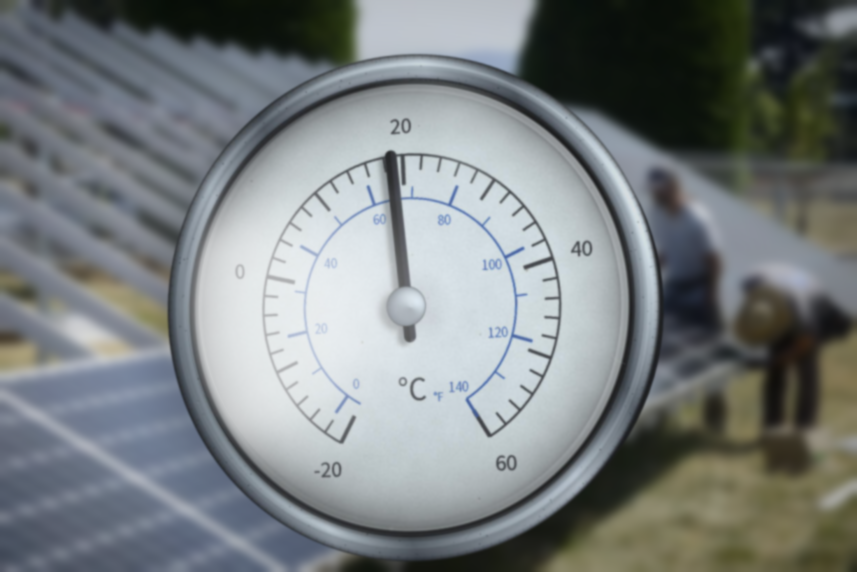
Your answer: 19°C
